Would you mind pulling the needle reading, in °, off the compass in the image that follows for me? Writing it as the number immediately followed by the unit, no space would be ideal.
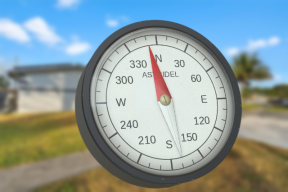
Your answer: 350°
